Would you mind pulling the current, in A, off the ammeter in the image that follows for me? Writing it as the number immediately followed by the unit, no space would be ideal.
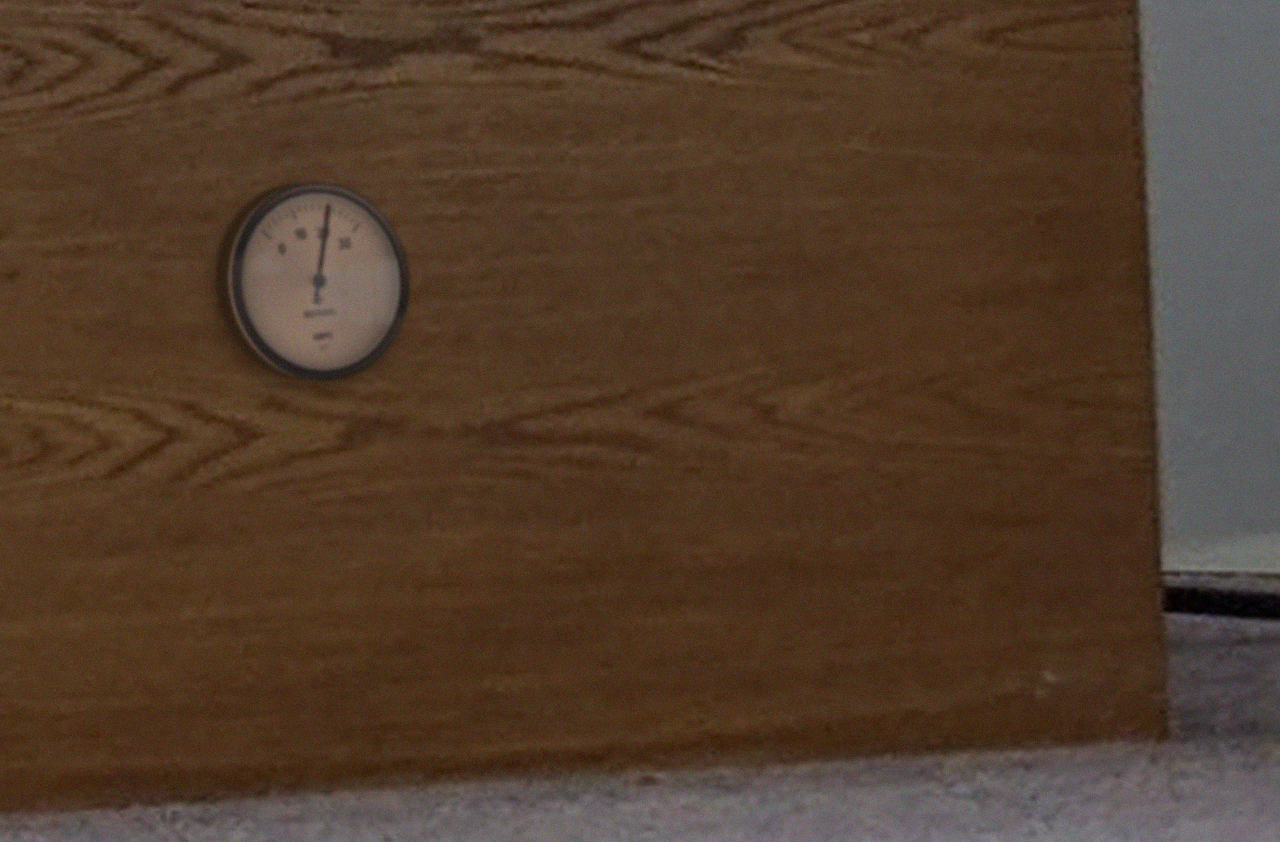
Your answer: 20A
